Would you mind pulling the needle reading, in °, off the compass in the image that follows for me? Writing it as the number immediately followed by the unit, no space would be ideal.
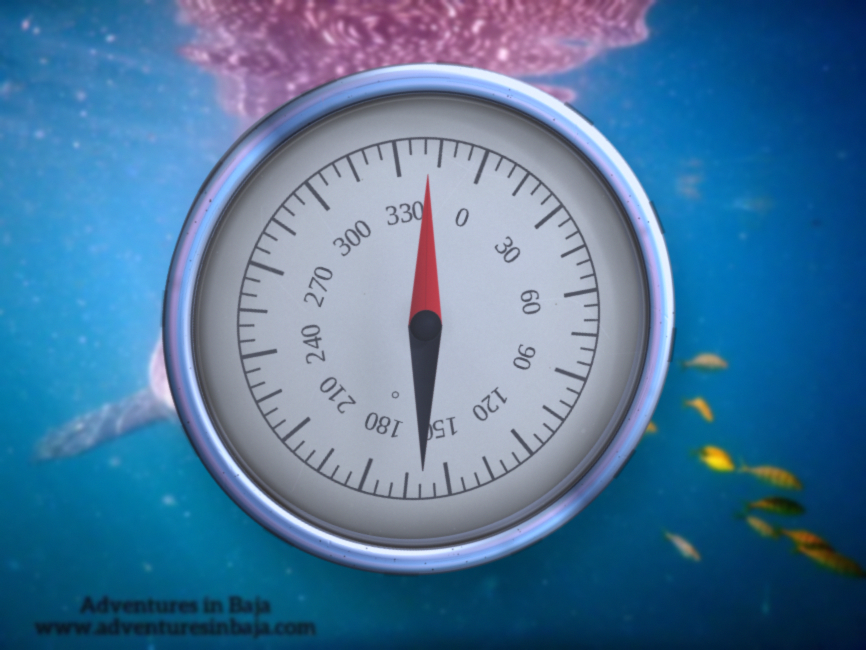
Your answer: 340°
